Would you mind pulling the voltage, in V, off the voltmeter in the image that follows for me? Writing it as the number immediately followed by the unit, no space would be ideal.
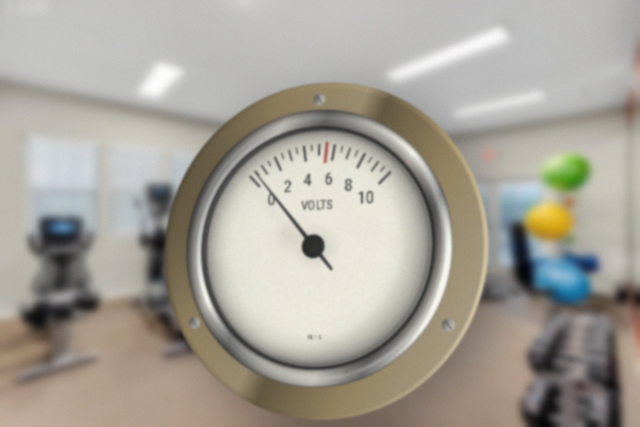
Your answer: 0.5V
